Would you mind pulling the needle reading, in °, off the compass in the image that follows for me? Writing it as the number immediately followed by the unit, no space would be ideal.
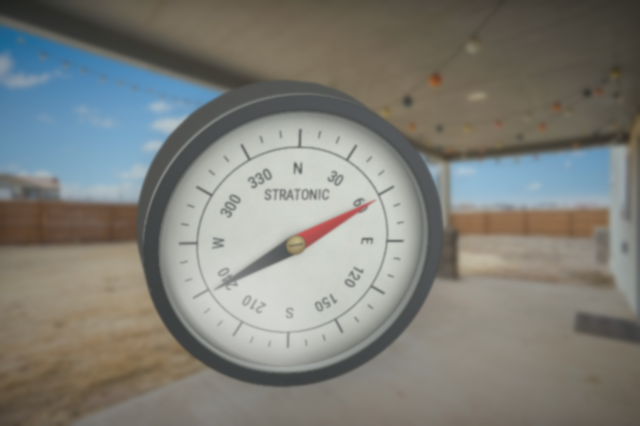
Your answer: 60°
